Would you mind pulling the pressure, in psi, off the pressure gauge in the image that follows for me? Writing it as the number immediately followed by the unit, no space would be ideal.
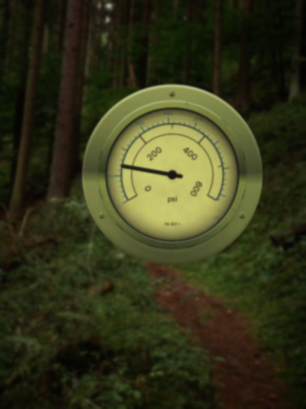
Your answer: 100psi
